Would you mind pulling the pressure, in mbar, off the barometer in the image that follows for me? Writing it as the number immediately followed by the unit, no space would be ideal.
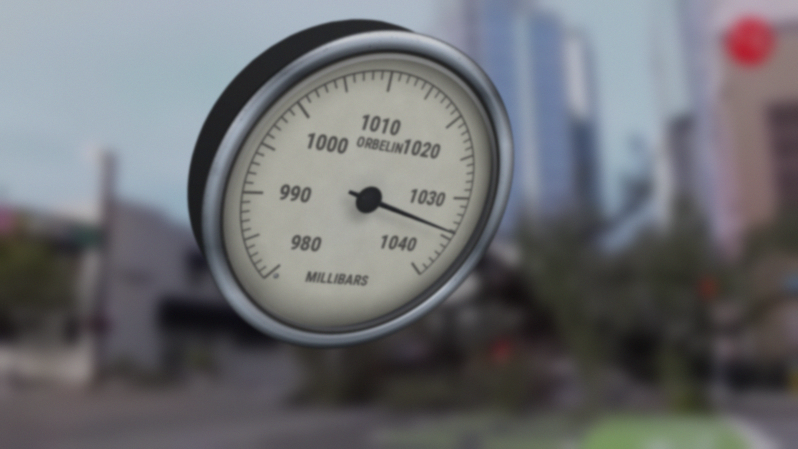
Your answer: 1034mbar
